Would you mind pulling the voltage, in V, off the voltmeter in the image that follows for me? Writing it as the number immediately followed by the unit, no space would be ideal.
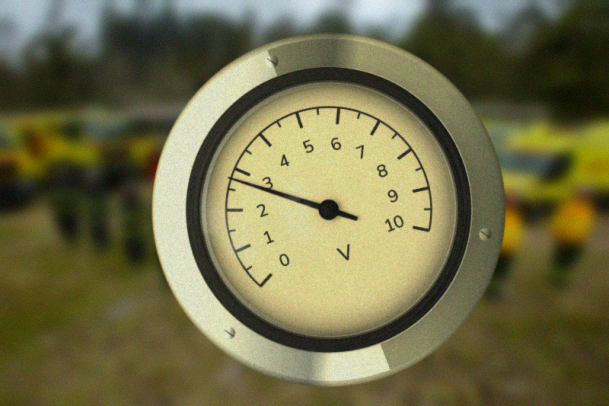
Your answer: 2.75V
